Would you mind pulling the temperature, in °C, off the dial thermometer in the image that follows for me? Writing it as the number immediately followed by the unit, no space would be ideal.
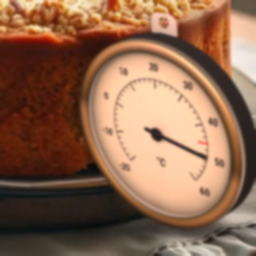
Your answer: 50°C
